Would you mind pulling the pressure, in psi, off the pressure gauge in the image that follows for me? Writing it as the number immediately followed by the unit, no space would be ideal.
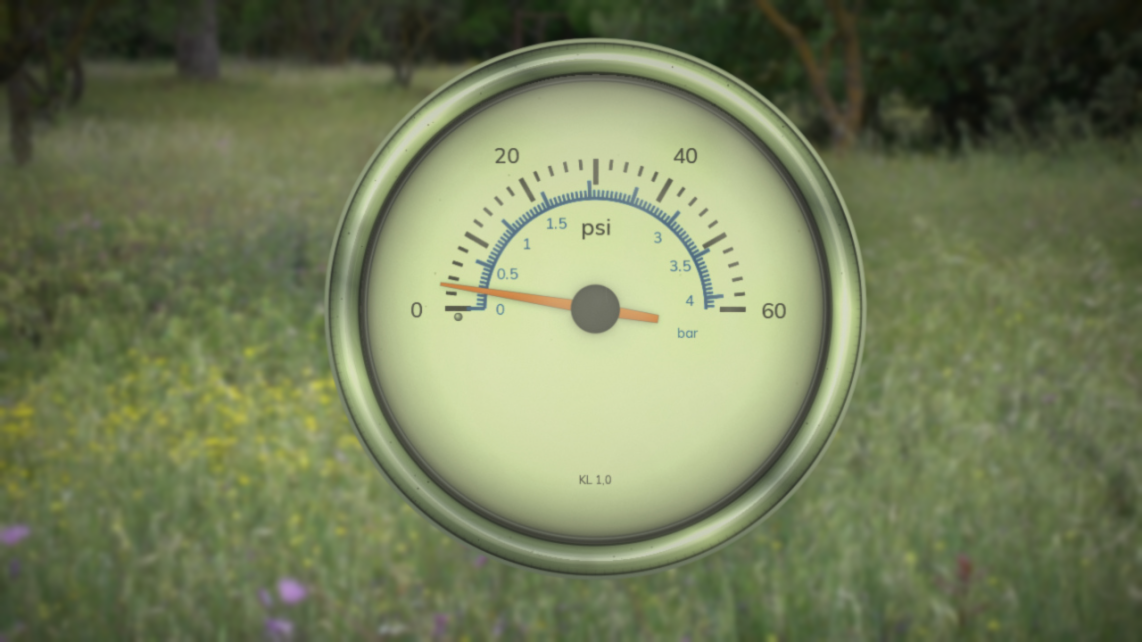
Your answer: 3psi
